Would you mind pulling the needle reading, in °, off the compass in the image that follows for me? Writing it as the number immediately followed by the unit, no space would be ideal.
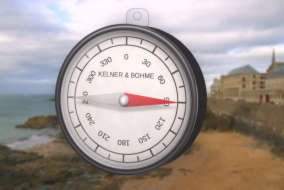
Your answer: 90°
